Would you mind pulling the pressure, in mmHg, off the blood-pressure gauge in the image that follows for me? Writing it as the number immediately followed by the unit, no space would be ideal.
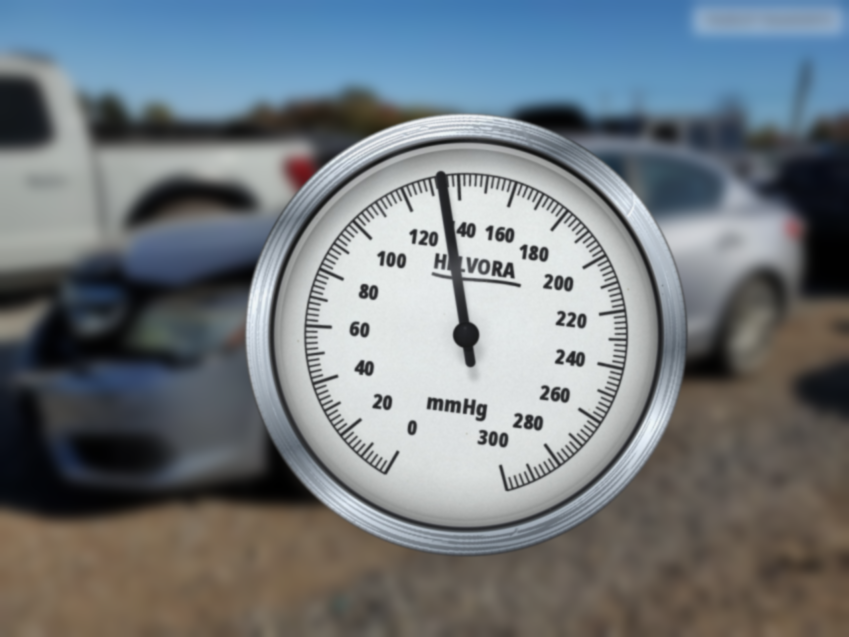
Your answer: 134mmHg
